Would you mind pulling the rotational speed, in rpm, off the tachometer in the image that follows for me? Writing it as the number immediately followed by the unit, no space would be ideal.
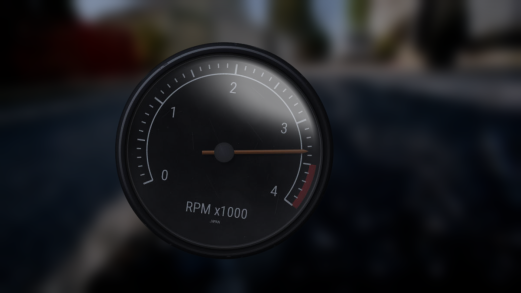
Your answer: 3350rpm
